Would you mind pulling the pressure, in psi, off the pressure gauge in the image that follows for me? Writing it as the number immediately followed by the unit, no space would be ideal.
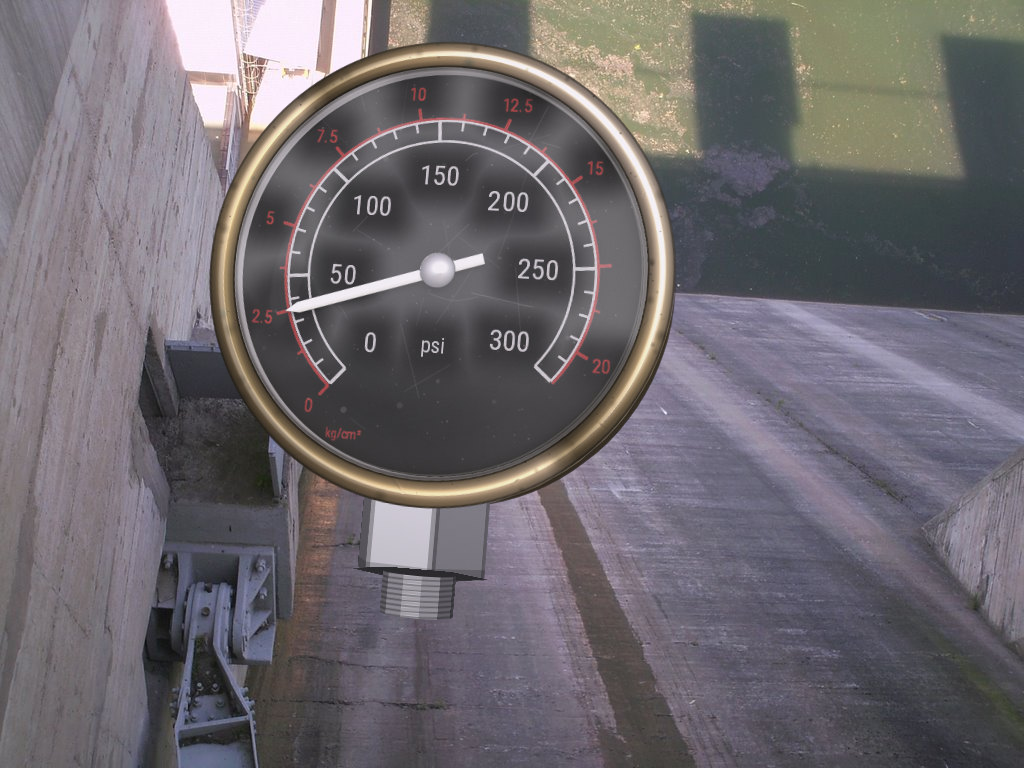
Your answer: 35psi
